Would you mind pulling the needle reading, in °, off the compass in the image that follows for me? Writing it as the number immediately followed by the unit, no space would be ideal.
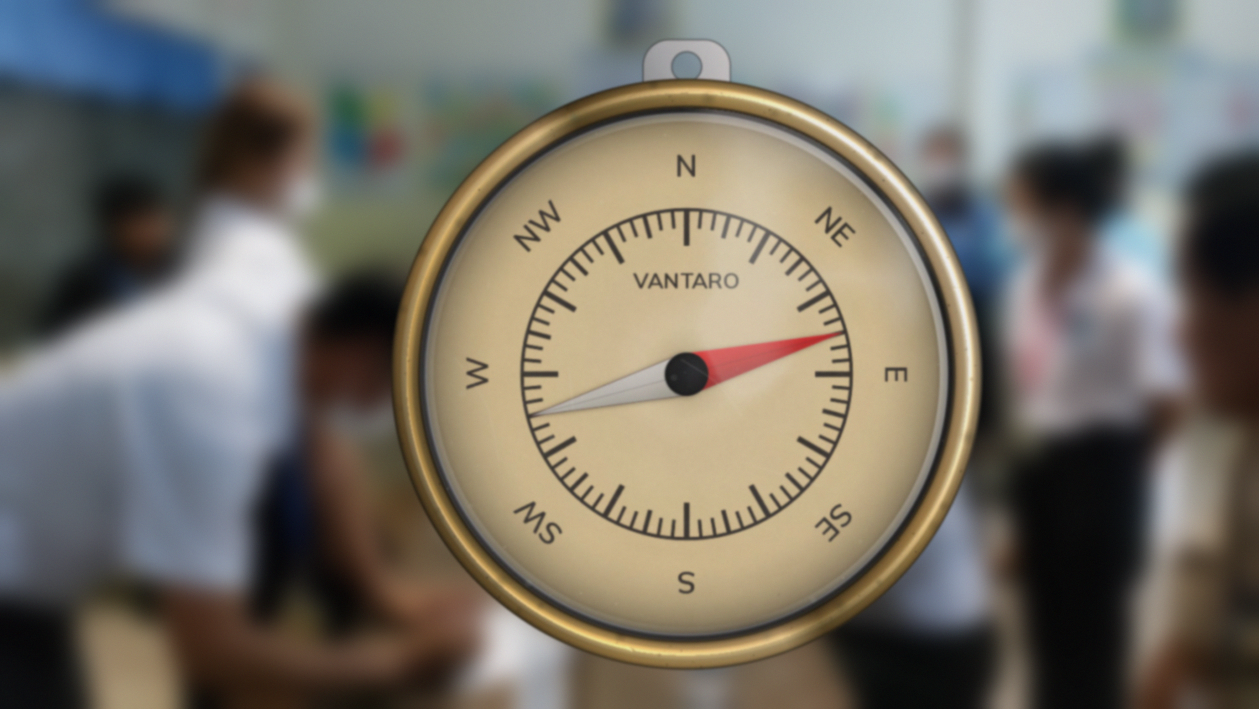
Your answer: 75°
